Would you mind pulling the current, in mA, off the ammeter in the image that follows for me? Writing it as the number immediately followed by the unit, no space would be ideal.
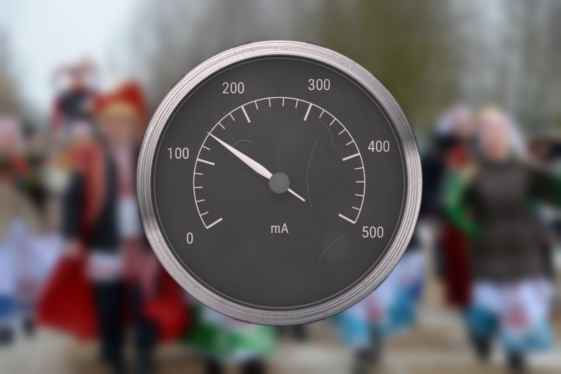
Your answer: 140mA
